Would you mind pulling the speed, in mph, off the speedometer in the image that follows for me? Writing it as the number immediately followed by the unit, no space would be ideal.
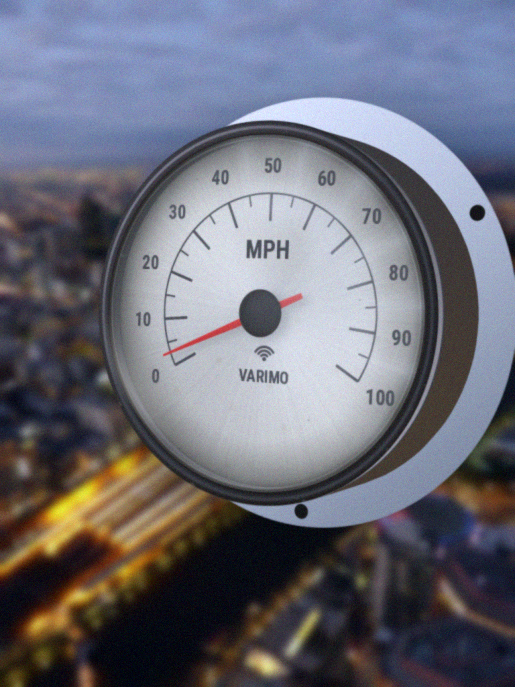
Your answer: 2.5mph
